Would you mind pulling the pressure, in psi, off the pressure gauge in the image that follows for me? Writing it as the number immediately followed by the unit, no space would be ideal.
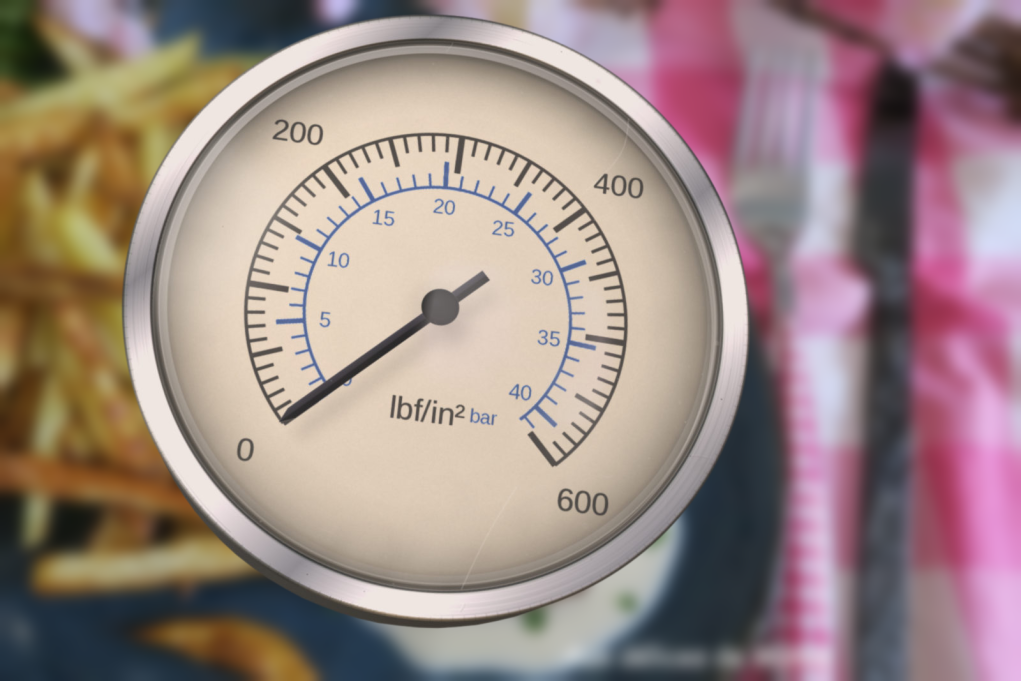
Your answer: 0psi
